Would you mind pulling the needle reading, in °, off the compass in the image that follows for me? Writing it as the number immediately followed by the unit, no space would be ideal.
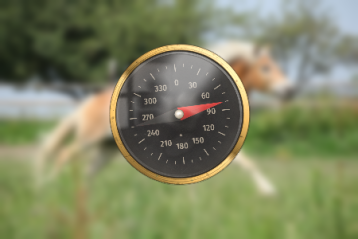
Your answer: 80°
